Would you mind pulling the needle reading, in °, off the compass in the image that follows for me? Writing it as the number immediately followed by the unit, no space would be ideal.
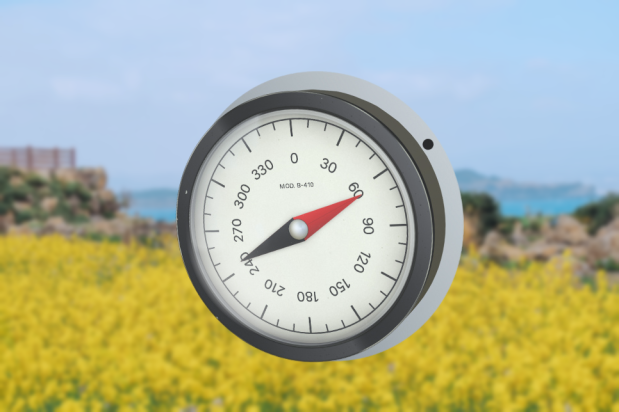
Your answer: 65°
